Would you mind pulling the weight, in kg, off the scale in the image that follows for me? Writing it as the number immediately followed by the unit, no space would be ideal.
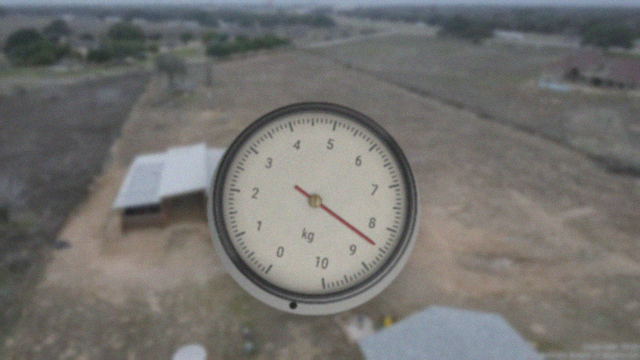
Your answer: 8.5kg
